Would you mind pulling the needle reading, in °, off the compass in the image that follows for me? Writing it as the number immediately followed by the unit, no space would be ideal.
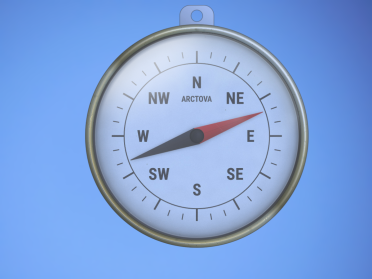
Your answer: 70°
